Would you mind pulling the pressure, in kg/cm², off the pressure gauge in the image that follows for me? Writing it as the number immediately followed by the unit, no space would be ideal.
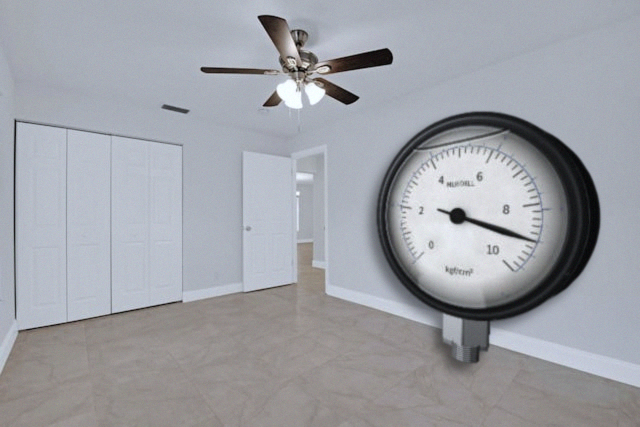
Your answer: 9kg/cm²
